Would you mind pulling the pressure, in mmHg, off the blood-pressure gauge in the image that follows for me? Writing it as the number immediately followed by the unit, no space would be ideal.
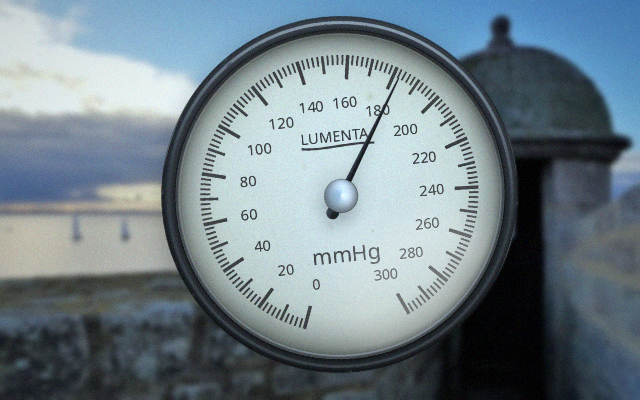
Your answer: 182mmHg
